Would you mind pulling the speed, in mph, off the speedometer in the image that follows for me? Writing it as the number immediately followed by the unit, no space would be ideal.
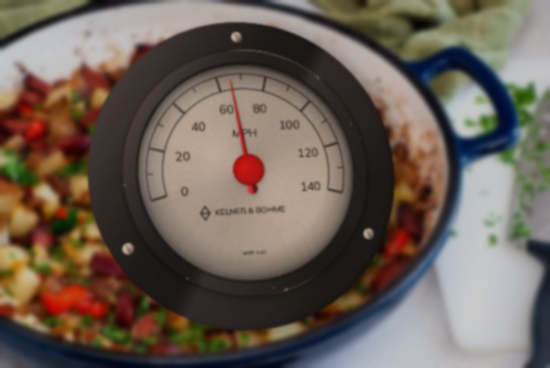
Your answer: 65mph
